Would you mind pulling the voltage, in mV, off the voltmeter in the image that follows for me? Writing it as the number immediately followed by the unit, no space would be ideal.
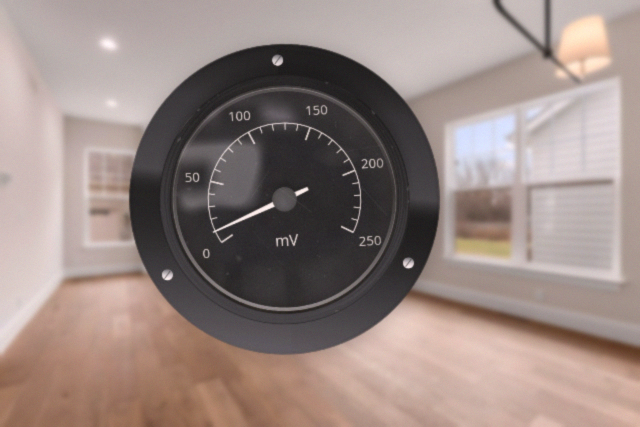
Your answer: 10mV
